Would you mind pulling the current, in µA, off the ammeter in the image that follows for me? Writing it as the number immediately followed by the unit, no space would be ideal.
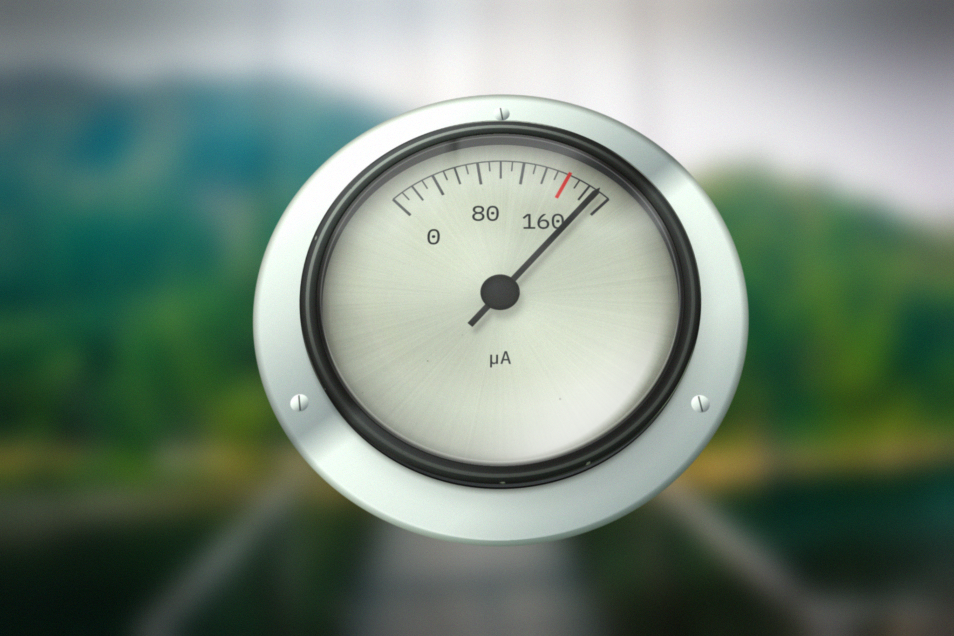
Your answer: 190µA
